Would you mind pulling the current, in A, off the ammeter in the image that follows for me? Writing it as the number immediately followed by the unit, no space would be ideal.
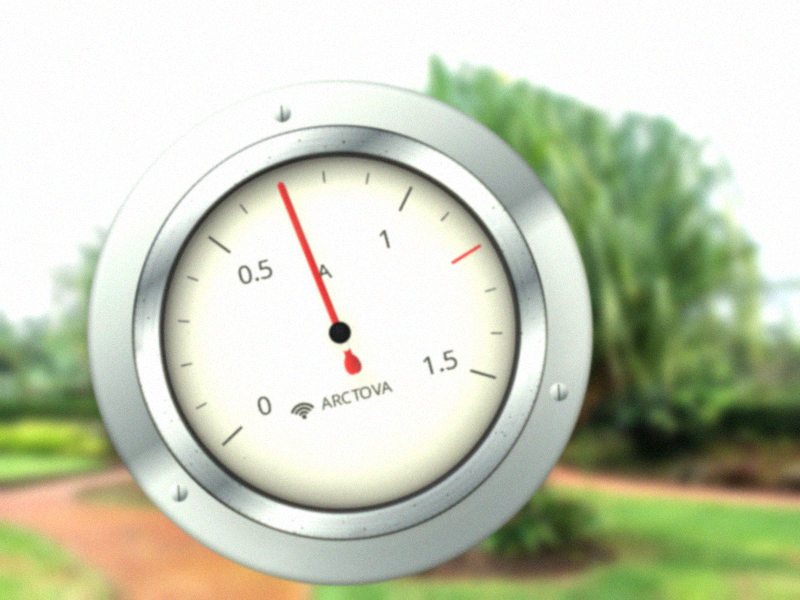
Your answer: 0.7A
